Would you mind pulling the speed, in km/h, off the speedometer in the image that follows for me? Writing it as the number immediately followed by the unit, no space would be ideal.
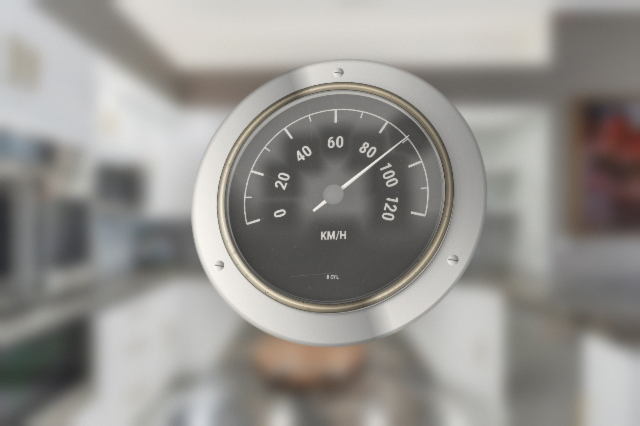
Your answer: 90km/h
